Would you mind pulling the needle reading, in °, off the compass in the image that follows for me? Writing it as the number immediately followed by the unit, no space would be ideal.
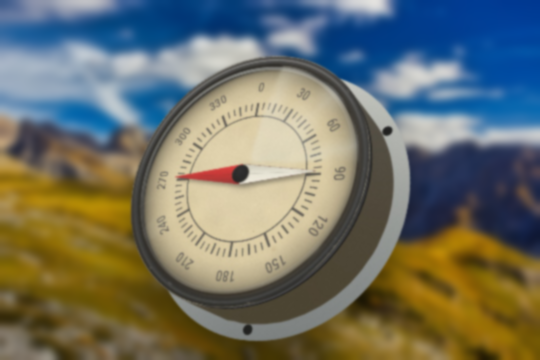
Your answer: 270°
